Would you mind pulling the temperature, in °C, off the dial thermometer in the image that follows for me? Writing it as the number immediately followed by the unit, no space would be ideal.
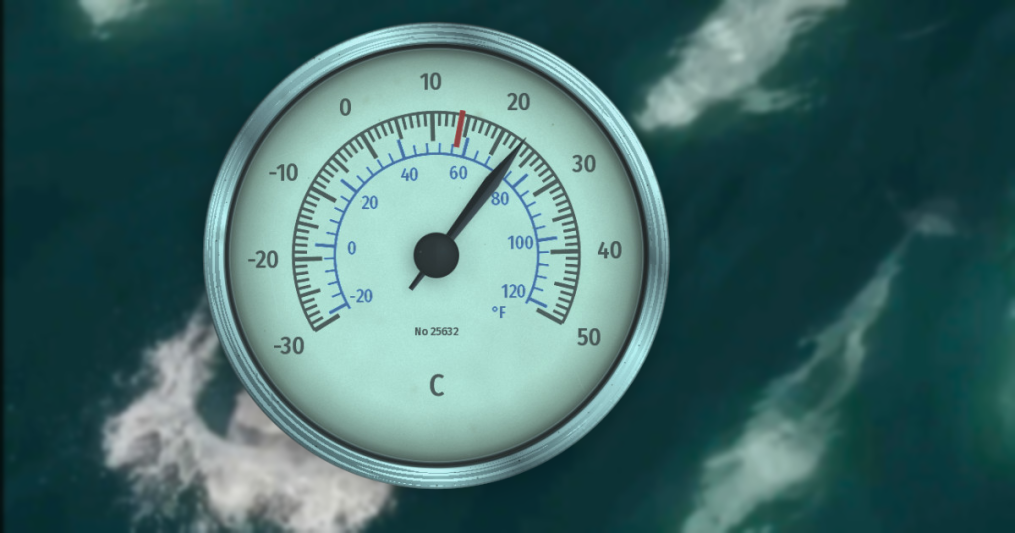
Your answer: 23°C
